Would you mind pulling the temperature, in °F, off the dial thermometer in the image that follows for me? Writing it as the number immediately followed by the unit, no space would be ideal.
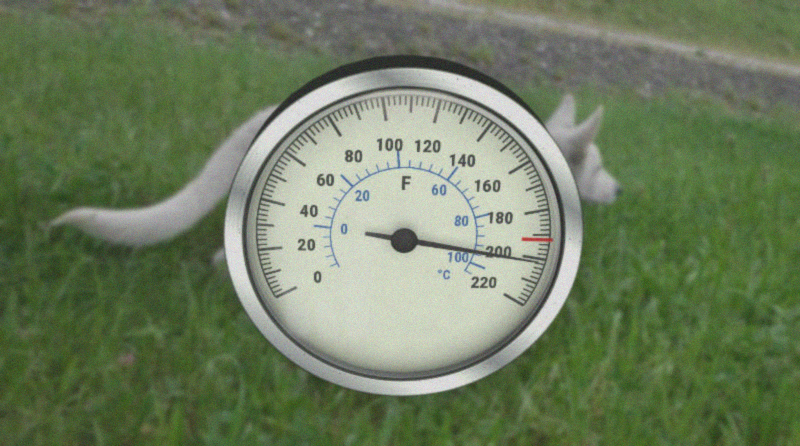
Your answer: 200°F
